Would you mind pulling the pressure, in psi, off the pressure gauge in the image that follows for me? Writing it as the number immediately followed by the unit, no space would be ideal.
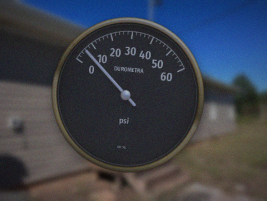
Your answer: 6psi
